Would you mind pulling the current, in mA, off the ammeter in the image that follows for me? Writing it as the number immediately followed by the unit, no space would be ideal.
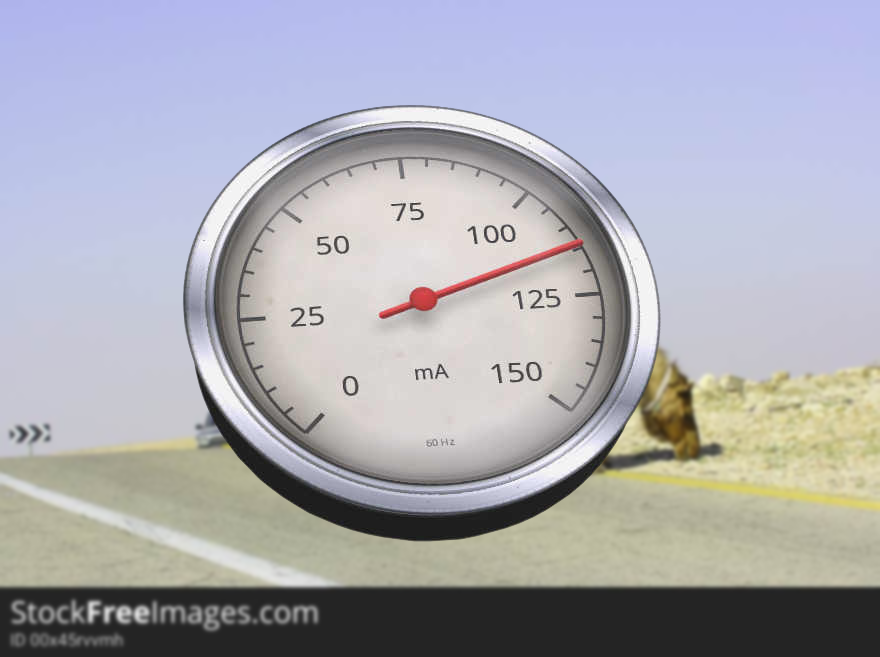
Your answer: 115mA
